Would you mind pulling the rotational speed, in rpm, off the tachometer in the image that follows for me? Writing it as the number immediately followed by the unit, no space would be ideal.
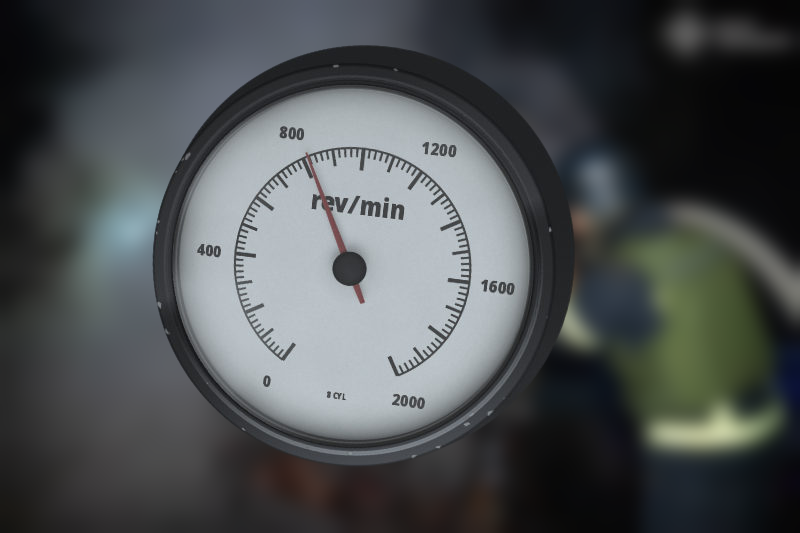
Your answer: 820rpm
